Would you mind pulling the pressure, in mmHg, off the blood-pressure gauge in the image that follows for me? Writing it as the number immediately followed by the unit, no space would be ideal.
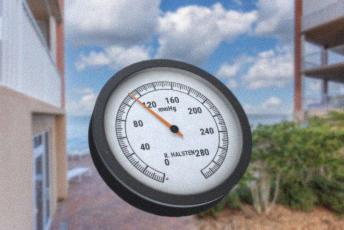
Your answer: 110mmHg
